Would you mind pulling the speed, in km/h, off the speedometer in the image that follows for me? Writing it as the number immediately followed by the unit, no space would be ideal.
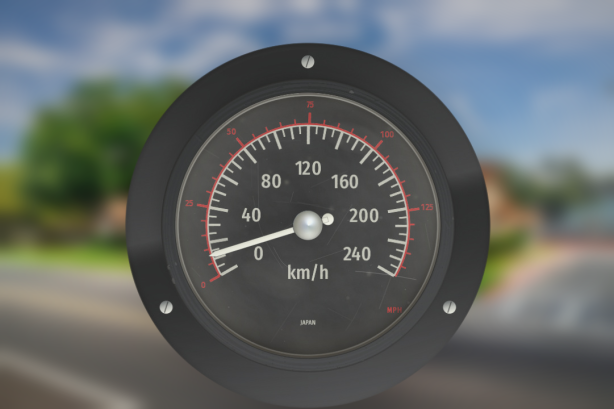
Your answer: 12.5km/h
